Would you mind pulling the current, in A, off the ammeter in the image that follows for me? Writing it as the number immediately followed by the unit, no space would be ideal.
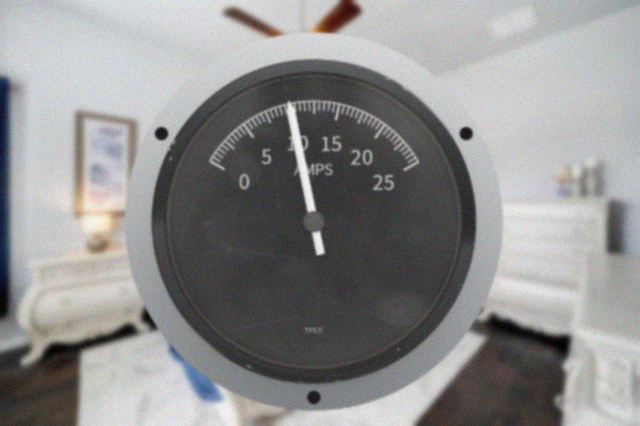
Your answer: 10A
